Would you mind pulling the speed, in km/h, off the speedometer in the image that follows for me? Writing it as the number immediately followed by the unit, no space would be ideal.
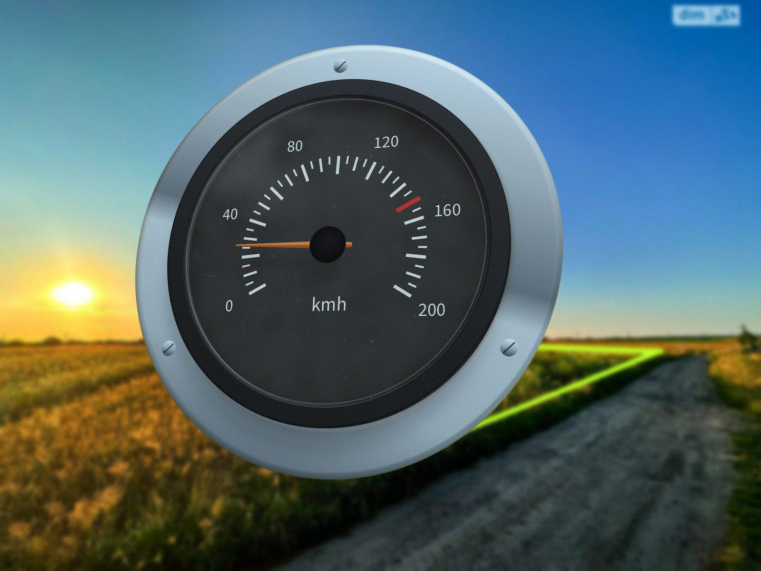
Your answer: 25km/h
